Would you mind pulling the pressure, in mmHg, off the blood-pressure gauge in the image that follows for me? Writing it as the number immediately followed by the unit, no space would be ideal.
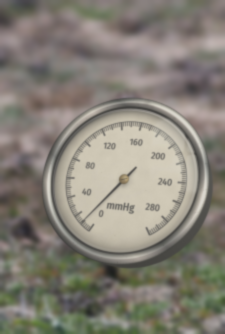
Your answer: 10mmHg
